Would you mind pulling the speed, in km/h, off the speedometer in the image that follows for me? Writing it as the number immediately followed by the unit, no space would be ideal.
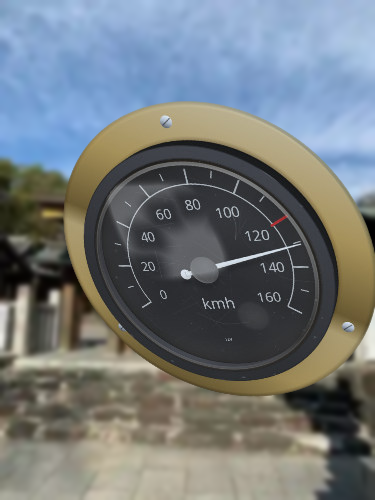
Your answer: 130km/h
